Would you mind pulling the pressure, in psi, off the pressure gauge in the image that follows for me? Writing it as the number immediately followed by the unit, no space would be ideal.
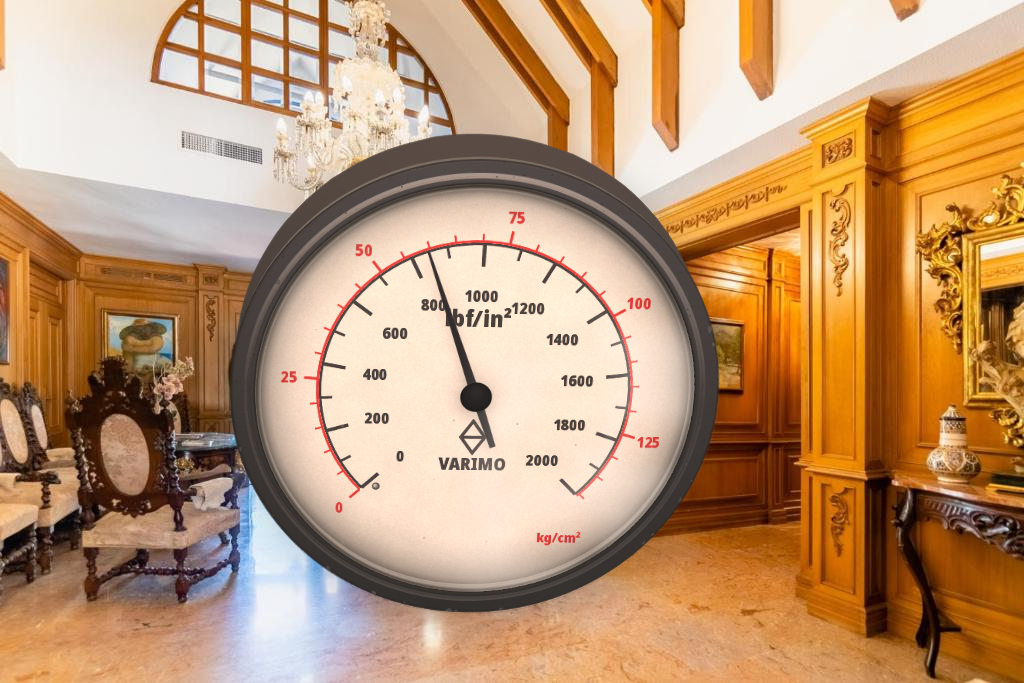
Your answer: 850psi
